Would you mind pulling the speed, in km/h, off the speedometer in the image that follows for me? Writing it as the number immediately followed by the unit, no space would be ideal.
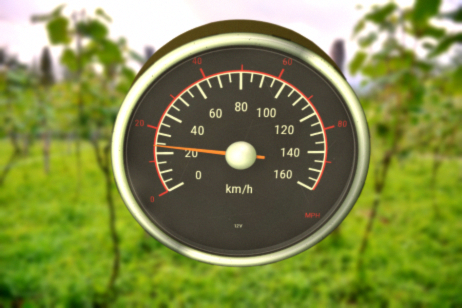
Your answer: 25km/h
